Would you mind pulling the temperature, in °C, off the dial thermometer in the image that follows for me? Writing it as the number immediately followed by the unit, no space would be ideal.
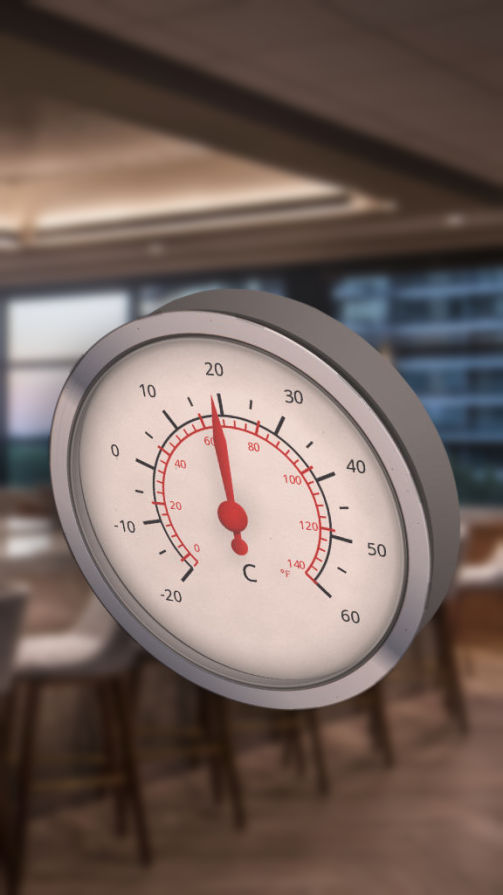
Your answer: 20°C
